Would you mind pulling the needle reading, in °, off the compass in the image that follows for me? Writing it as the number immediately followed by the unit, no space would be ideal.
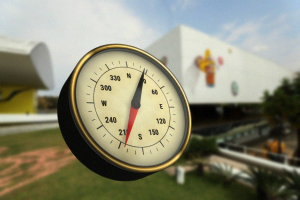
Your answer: 205°
